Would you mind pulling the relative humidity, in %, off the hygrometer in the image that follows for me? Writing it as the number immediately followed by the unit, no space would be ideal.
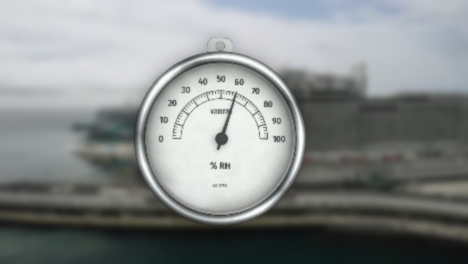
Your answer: 60%
